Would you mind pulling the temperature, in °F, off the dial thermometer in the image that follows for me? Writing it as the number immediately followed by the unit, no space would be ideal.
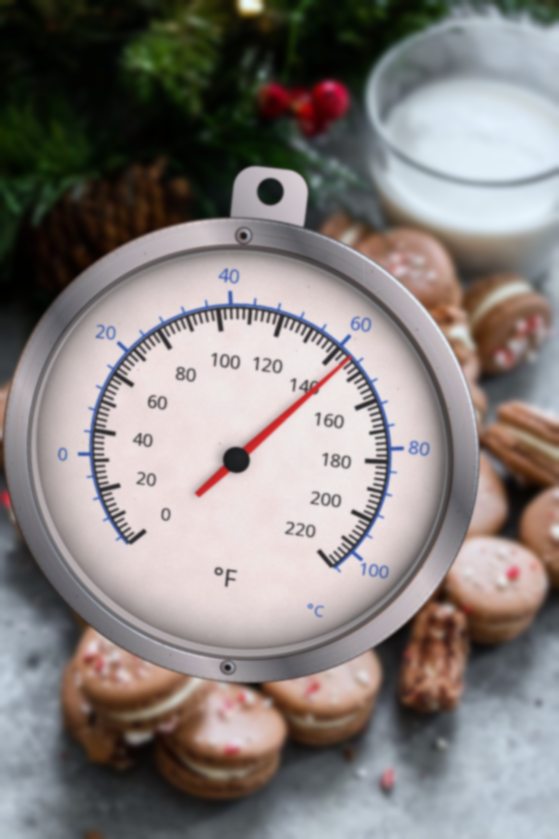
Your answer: 144°F
